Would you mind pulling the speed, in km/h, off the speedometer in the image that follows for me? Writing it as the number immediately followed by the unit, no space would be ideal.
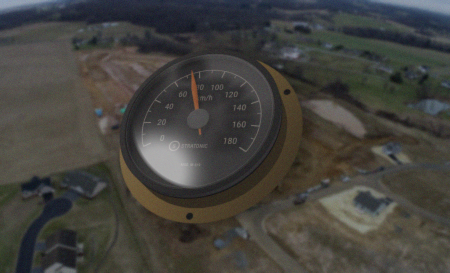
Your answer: 75km/h
